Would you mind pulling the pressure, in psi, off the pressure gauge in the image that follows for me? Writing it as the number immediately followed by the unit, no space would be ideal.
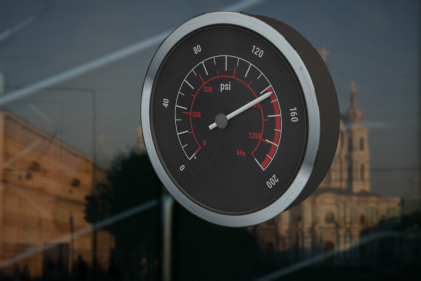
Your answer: 145psi
